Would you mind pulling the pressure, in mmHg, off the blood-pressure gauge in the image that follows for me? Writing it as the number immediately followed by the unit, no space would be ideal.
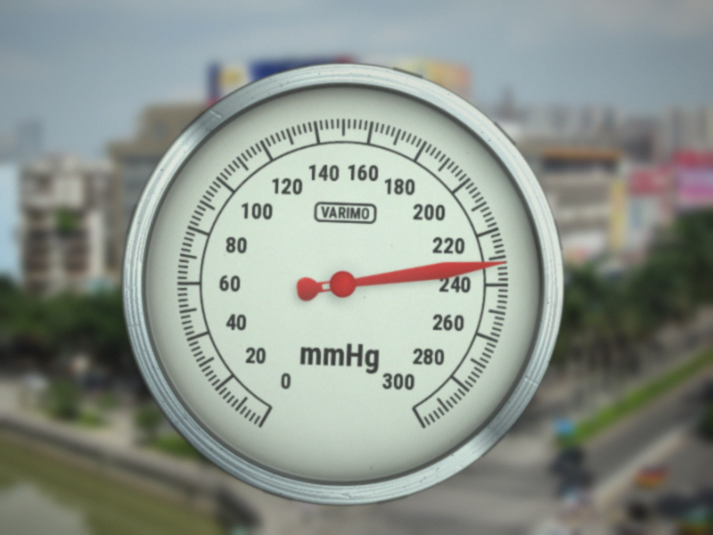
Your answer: 232mmHg
